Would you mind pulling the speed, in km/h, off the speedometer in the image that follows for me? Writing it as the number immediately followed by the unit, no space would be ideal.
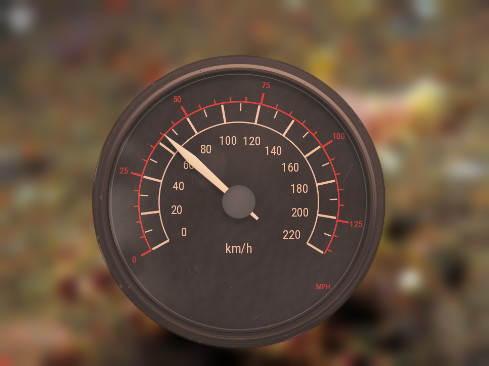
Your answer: 65km/h
